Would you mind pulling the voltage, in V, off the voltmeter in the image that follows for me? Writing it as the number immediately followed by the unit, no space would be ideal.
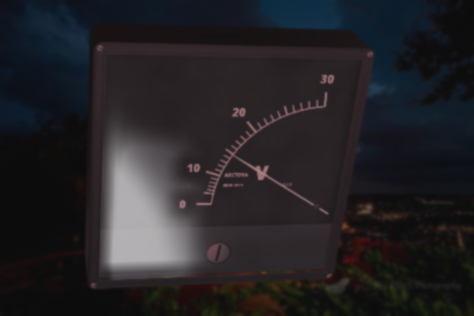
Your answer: 15V
